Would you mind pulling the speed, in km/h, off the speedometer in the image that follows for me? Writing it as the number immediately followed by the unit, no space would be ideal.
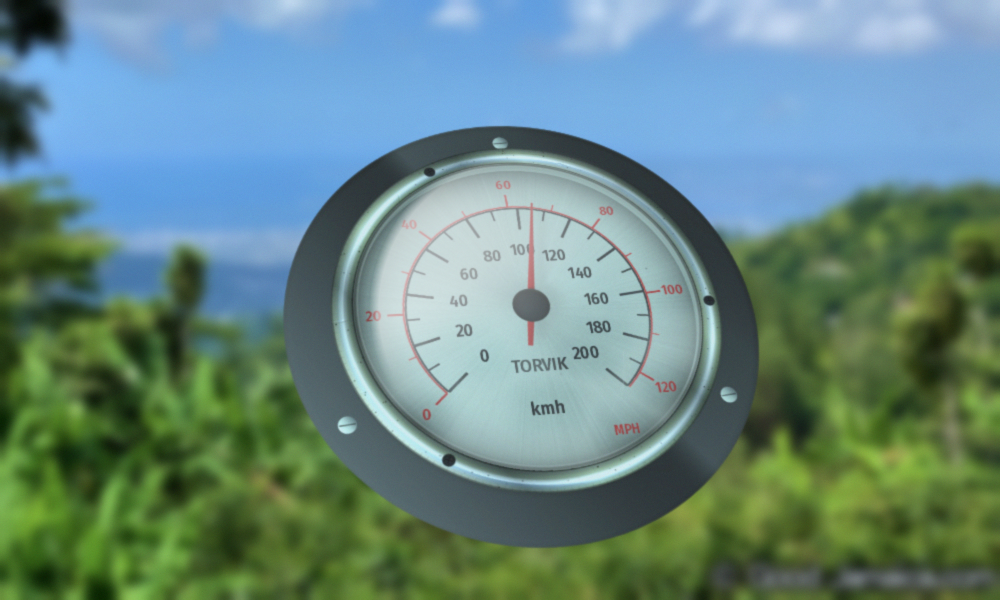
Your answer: 105km/h
